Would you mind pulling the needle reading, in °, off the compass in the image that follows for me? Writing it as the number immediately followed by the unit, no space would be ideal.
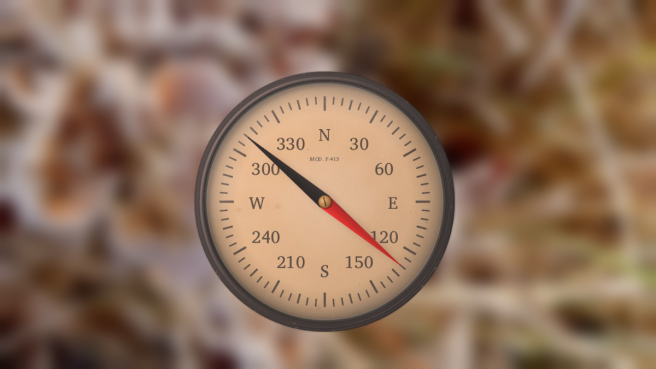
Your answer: 130°
